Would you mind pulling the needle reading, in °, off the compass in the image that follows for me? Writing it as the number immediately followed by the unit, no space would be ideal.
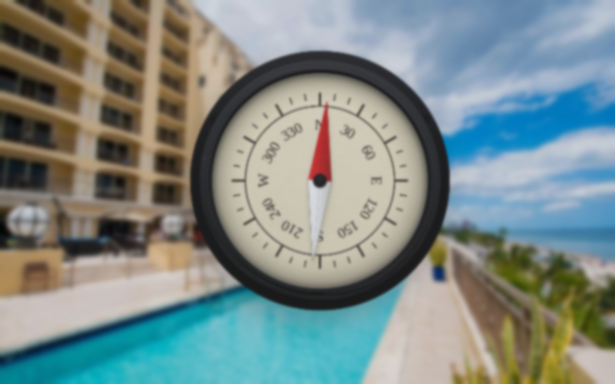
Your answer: 5°
